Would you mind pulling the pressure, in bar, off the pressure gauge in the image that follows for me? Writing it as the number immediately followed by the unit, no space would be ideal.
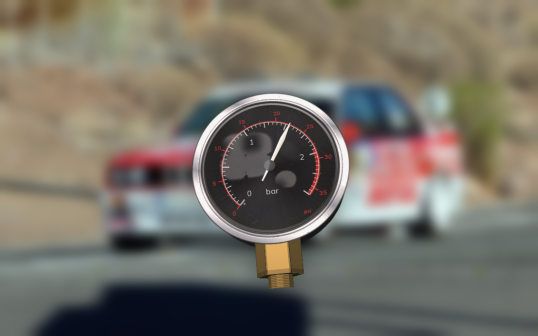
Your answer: 1.55bar
